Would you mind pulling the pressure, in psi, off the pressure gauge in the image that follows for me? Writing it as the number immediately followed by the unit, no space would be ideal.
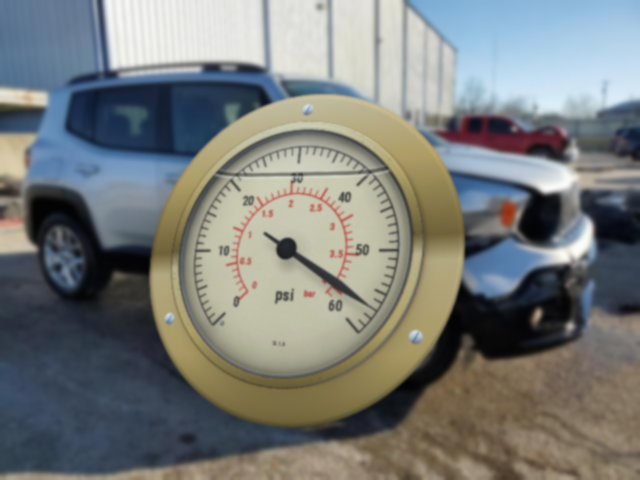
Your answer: 57psi
